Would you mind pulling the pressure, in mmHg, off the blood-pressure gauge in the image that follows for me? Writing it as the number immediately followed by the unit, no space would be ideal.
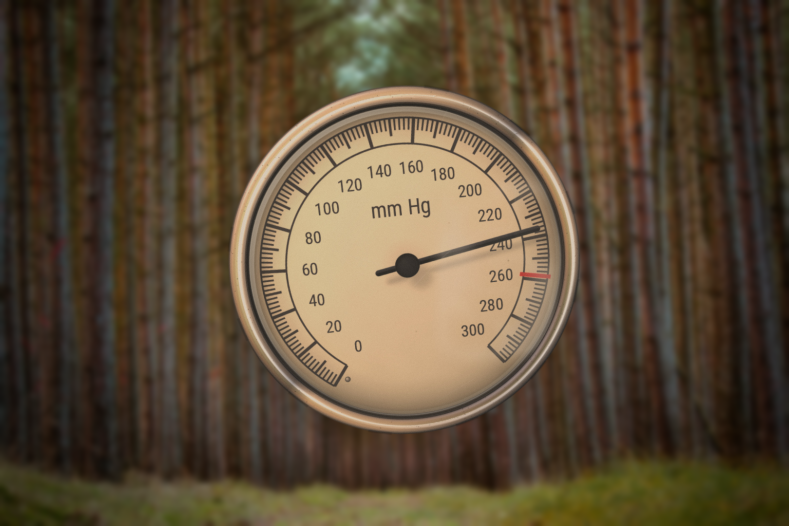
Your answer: 236mmHg
